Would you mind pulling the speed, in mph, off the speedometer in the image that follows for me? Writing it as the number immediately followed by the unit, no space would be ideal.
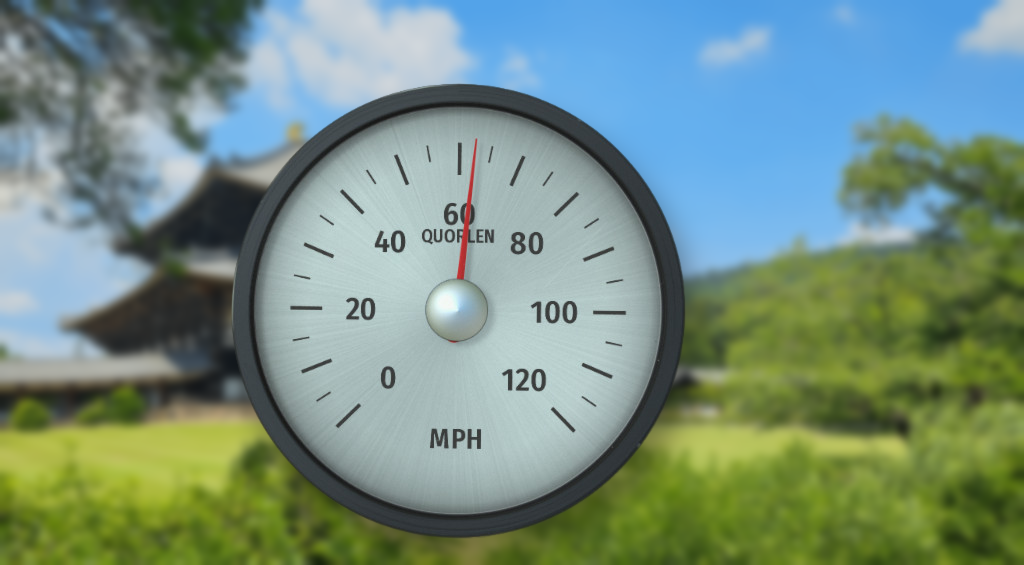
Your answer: 62.5mph
